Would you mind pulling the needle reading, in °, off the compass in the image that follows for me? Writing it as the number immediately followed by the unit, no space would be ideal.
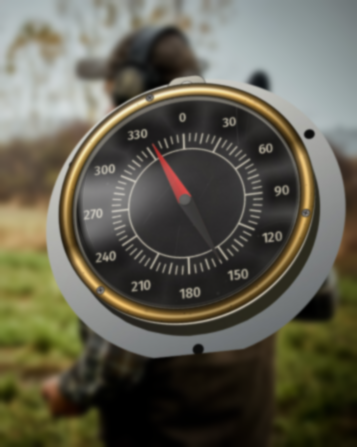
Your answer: 335°
